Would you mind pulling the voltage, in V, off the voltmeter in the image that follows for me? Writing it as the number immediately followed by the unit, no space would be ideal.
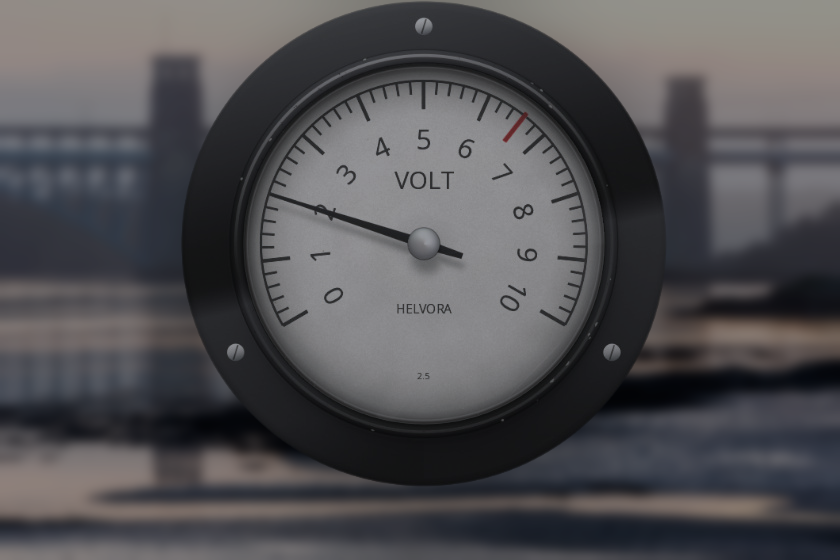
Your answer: 2V
